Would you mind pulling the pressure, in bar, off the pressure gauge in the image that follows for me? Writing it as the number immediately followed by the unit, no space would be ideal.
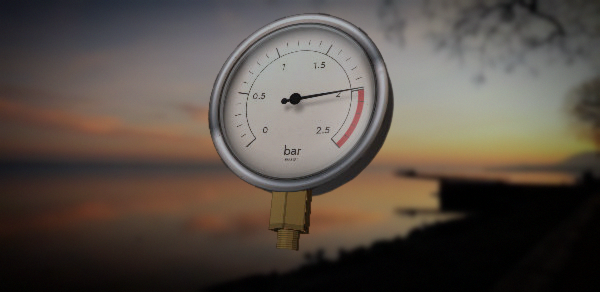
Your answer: 2bar
